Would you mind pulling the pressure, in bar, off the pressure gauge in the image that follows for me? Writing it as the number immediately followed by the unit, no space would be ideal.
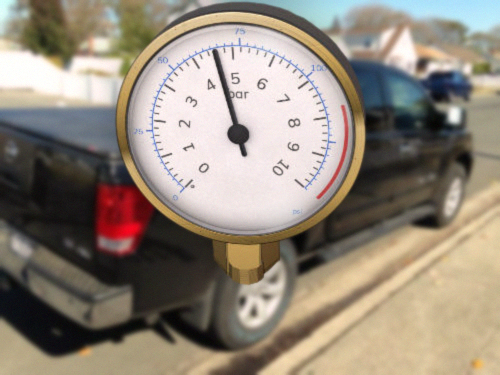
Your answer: 4.6bar
